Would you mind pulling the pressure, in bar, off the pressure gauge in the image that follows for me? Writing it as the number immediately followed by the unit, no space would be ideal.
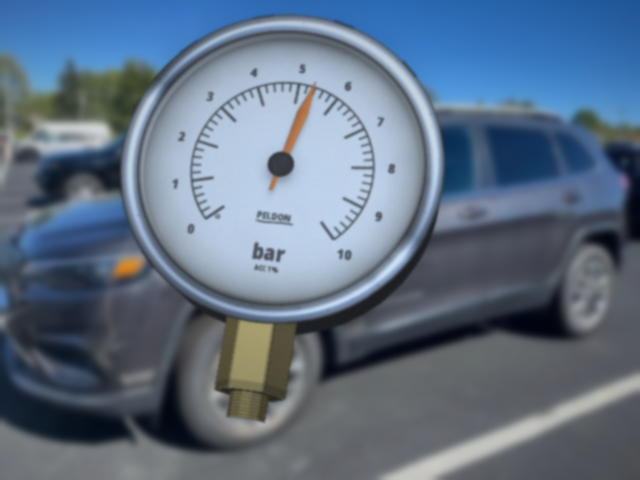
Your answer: 5.4bar
